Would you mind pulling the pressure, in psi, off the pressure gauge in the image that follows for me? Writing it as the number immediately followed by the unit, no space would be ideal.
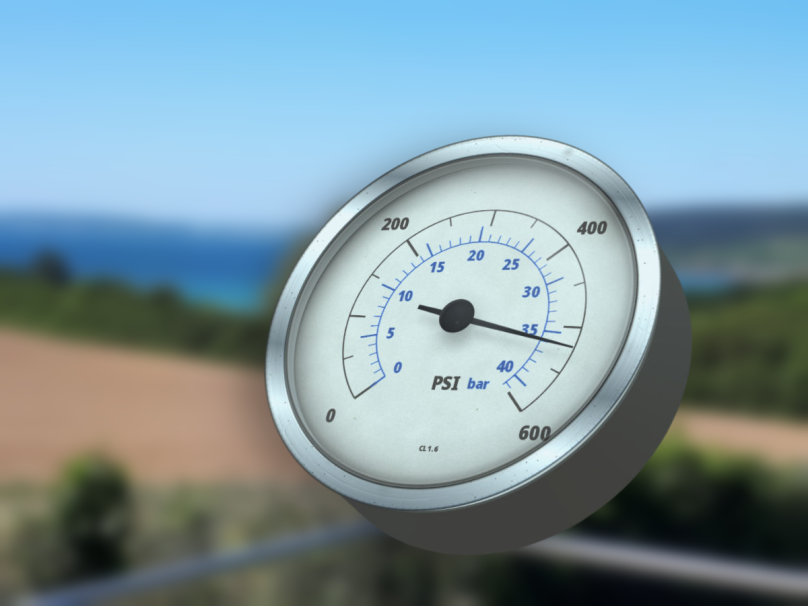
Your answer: 525psi
